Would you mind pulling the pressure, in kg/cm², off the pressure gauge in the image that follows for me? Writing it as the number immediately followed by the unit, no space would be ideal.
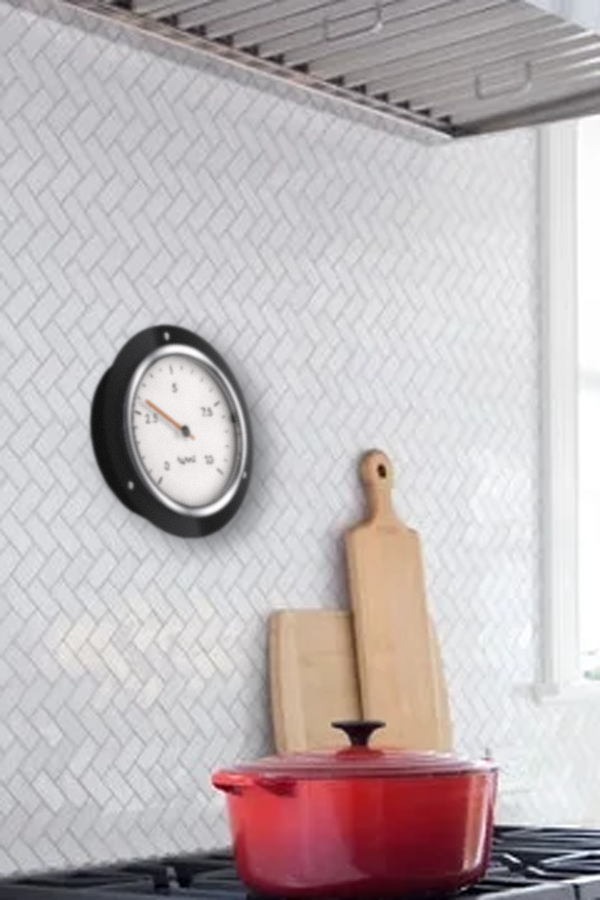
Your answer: 3kg/cm²
